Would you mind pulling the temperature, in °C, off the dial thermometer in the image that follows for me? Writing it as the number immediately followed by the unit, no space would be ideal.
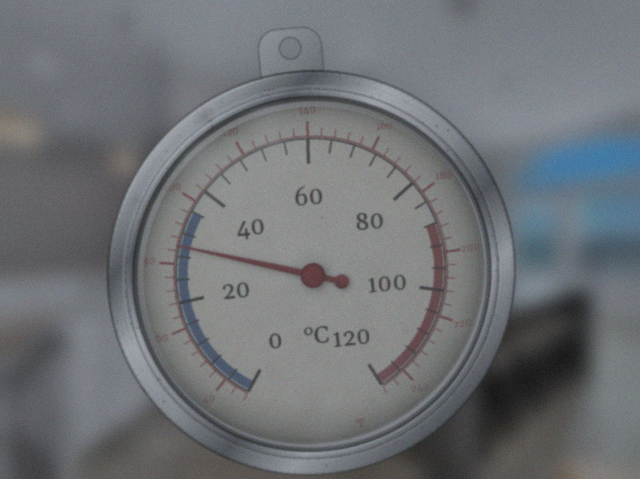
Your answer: 30°C
